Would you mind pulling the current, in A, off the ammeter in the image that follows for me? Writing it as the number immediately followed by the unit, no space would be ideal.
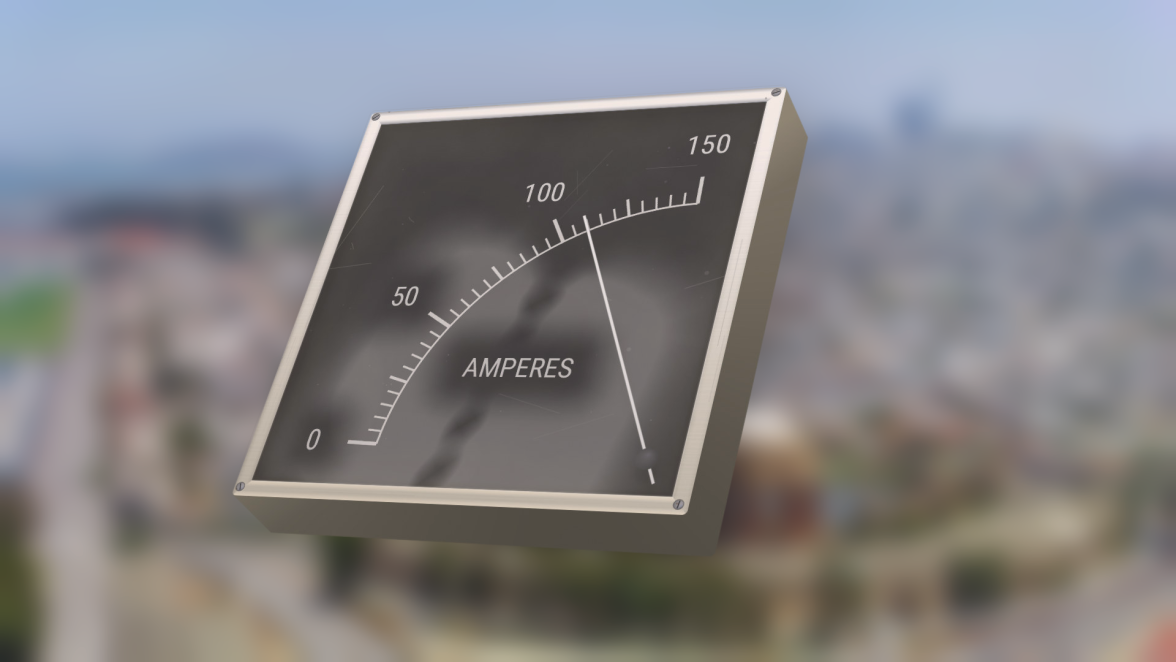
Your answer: 110A
